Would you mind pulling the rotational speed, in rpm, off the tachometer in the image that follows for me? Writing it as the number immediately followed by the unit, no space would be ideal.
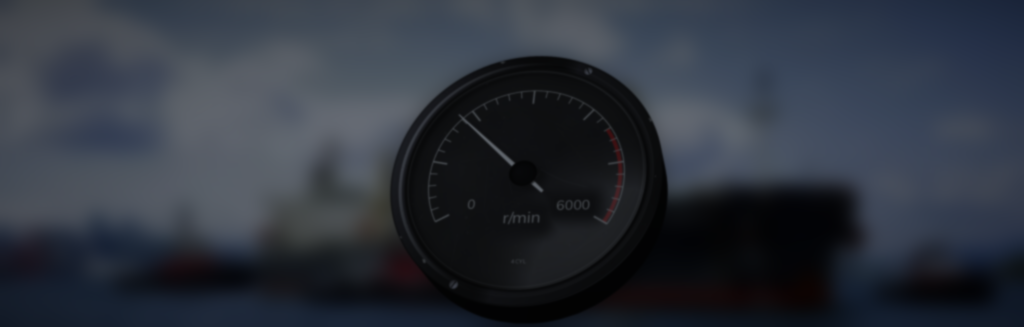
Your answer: 1800rpm
